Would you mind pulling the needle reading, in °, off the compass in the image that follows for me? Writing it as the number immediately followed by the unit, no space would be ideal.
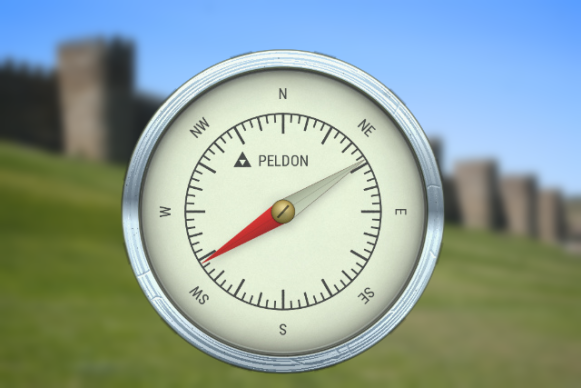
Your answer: 237.5°
